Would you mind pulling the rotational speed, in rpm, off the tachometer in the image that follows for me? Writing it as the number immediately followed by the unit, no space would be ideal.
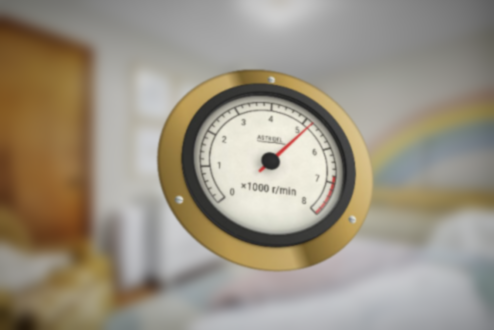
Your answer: 5200rpm
